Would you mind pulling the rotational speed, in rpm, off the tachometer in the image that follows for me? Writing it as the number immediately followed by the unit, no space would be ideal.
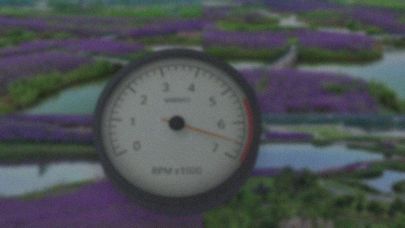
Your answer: 6600rpm
